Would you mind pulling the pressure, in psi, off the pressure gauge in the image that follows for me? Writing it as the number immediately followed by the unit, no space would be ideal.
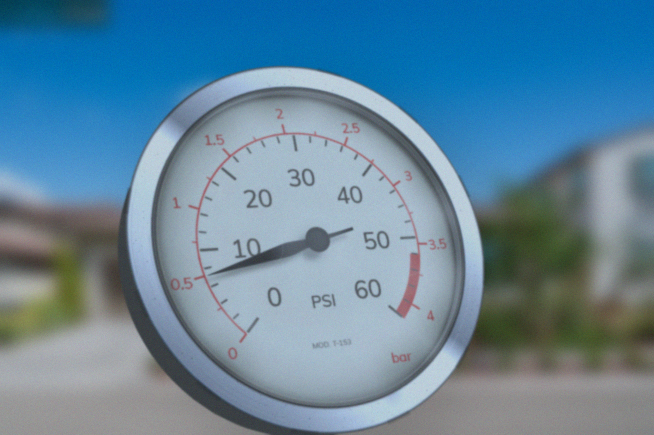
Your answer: 7psi
